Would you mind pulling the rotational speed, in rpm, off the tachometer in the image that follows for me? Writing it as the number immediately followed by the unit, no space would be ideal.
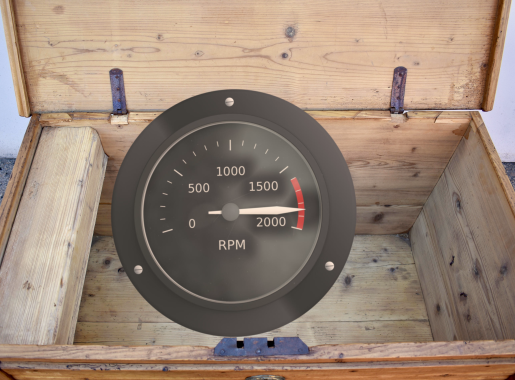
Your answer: 1850rpm
